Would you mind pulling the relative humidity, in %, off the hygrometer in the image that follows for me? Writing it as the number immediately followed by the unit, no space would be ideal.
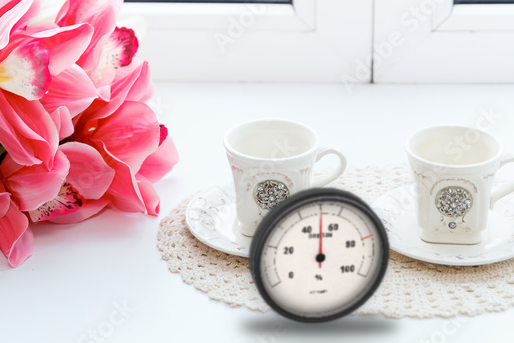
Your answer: 50%
